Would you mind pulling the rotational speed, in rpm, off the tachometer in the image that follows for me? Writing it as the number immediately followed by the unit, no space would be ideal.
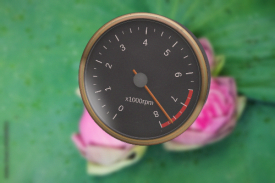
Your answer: 7625rpm
